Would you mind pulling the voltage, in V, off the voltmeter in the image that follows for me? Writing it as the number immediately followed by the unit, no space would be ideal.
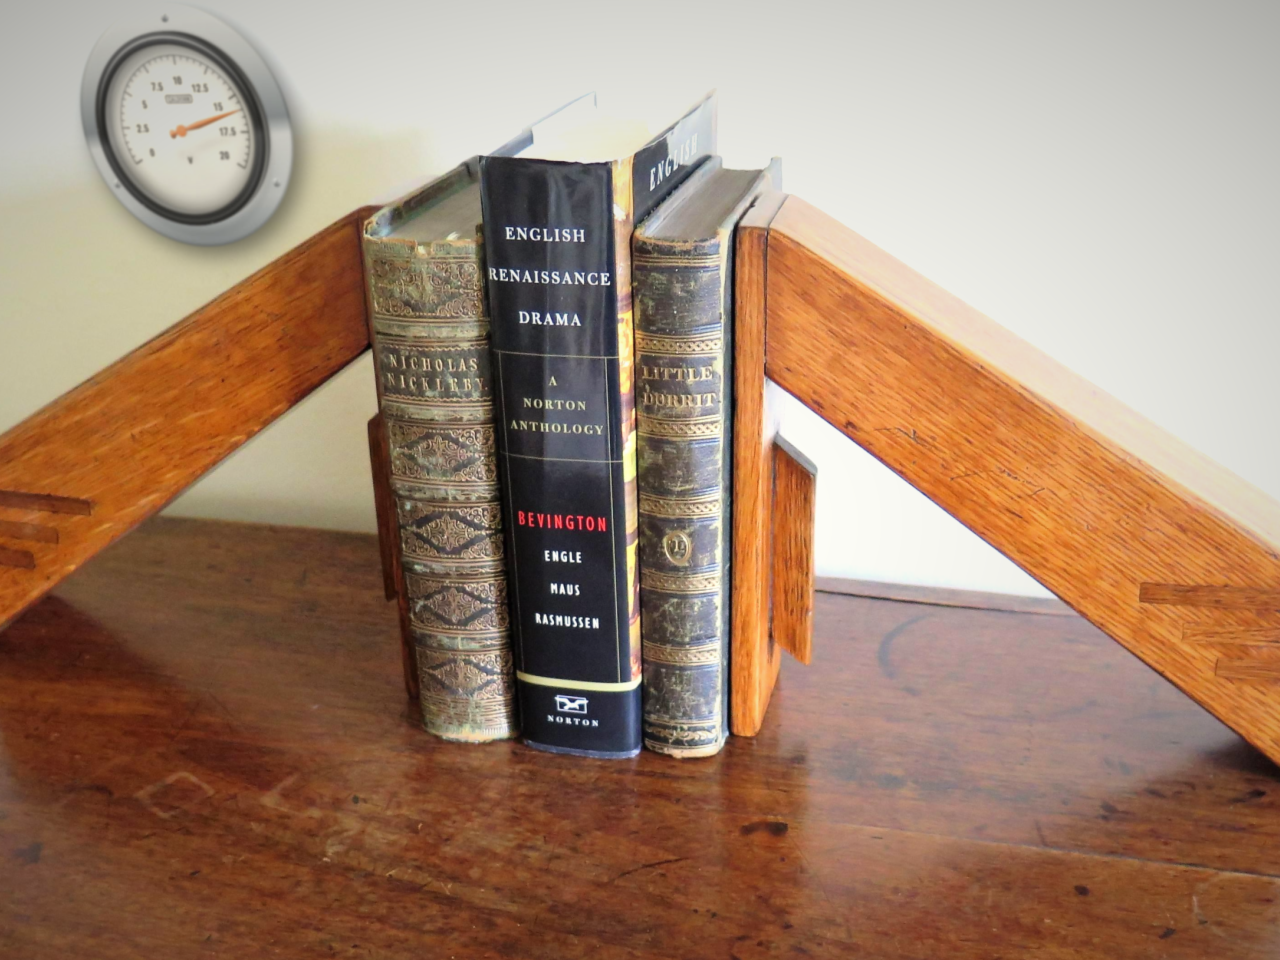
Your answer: 16V
